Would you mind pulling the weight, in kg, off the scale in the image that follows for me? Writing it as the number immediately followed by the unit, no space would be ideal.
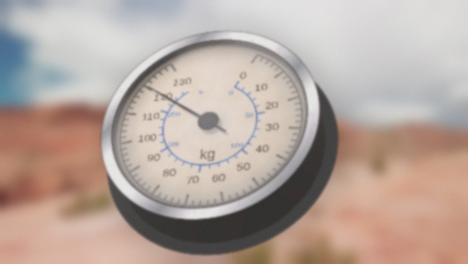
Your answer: 120kg
